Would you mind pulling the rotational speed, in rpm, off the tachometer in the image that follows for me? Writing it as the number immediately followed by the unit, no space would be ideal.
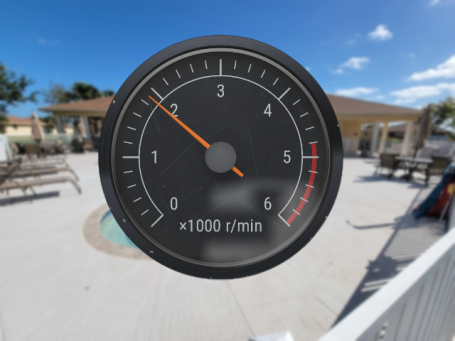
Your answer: 1900rpm
